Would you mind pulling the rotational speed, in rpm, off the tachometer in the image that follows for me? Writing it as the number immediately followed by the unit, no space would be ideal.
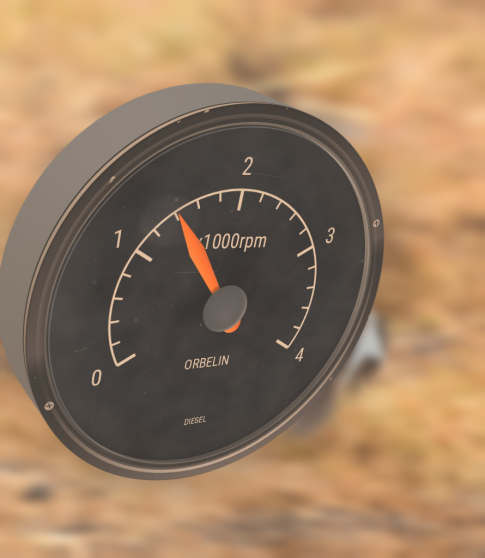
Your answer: 1400rpm
